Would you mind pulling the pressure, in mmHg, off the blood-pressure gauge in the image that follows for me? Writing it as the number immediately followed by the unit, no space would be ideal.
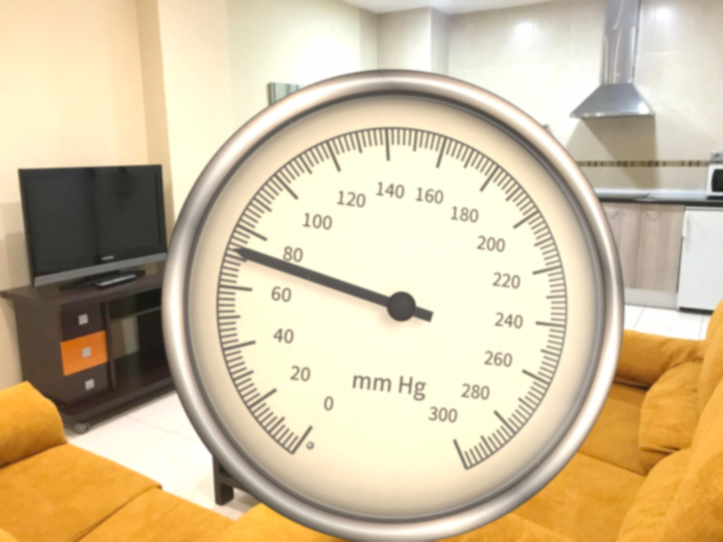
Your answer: 72mmHg
